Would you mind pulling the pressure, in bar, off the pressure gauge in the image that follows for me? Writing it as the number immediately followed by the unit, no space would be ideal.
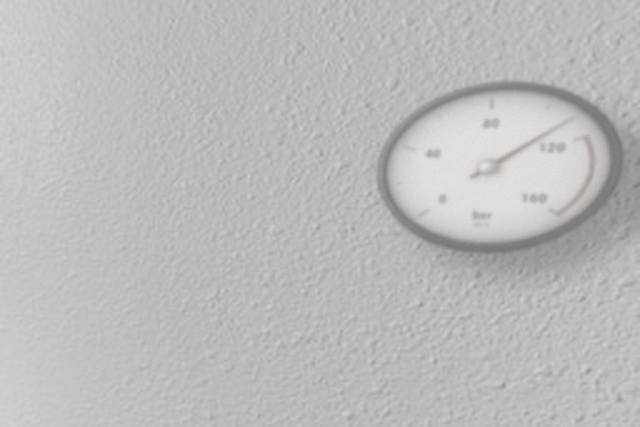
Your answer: 110bar
